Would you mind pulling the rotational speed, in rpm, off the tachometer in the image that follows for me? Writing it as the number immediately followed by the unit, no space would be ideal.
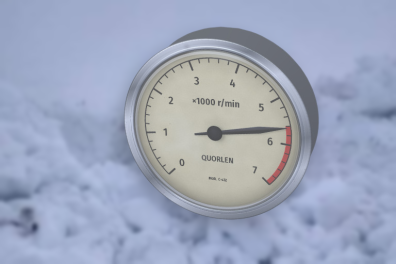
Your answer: 5600rpm
